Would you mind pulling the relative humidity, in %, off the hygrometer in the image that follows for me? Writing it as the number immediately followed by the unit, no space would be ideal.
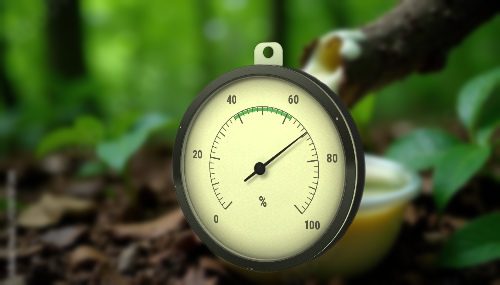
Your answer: 70%
